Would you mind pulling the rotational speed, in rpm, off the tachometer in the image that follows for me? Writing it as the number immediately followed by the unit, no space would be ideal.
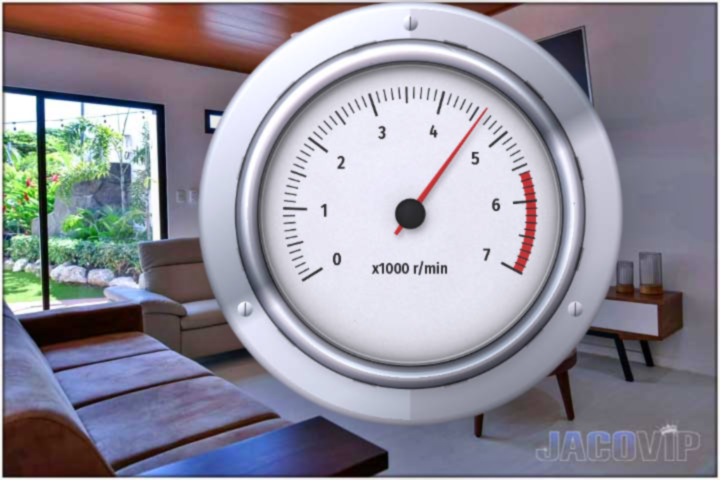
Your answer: 4600rpm
